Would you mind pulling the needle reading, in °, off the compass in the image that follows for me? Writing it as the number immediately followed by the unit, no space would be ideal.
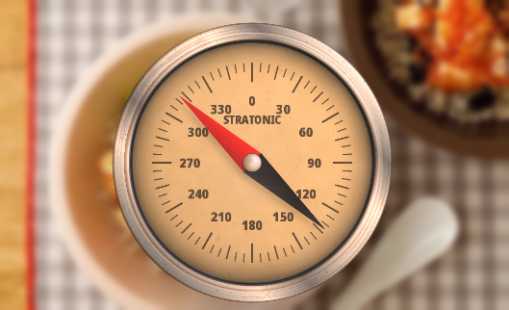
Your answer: 312.5°
